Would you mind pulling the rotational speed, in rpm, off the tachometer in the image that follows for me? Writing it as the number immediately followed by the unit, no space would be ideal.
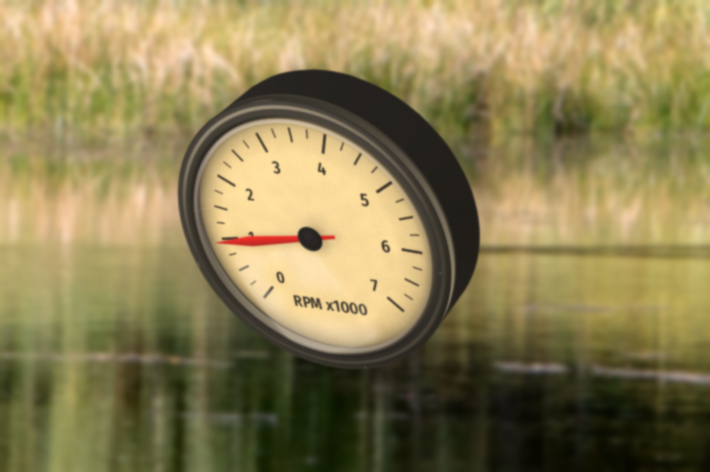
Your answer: 1000rpm
